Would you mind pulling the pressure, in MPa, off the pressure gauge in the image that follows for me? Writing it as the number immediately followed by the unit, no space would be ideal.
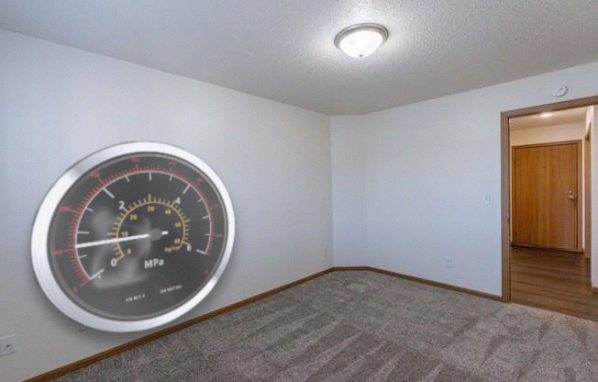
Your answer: 0.75MPa
